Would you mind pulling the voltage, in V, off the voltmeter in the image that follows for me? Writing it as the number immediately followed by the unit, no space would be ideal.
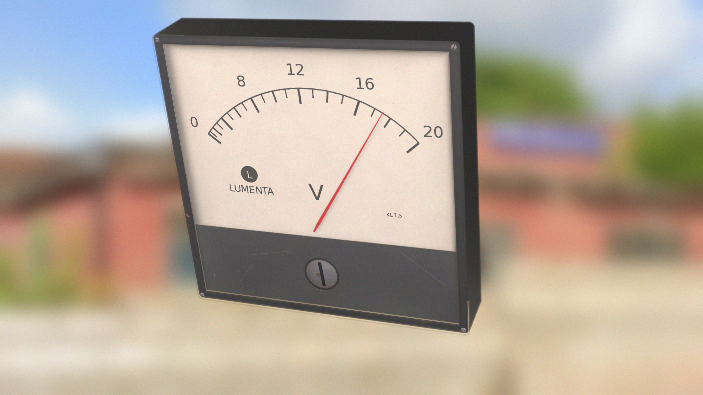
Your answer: 17.5V
